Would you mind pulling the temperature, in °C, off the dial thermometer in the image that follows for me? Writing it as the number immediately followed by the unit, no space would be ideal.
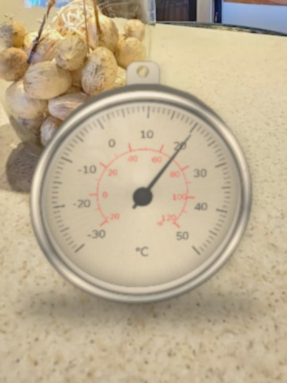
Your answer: 20°C
